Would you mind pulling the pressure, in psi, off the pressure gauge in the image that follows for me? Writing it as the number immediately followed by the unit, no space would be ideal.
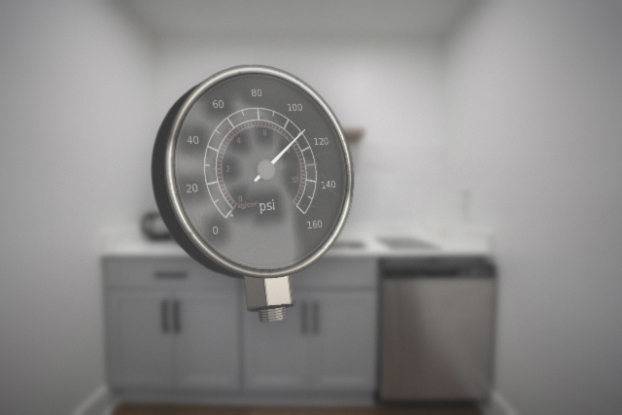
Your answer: 110psi
